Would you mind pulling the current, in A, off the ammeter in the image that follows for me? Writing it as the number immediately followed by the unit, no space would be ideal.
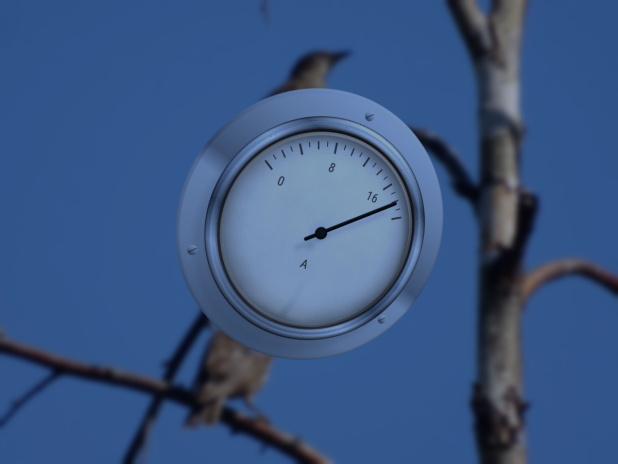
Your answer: 18A
